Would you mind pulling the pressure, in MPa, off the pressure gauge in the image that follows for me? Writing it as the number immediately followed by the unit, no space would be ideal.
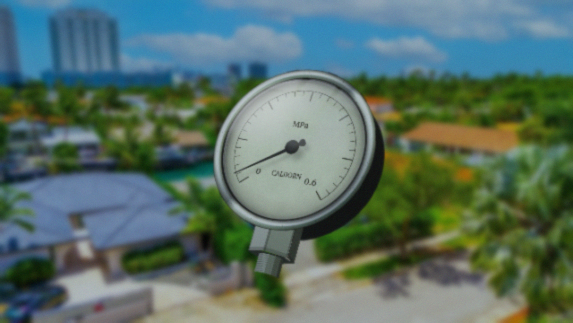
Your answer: 0.02MPa
